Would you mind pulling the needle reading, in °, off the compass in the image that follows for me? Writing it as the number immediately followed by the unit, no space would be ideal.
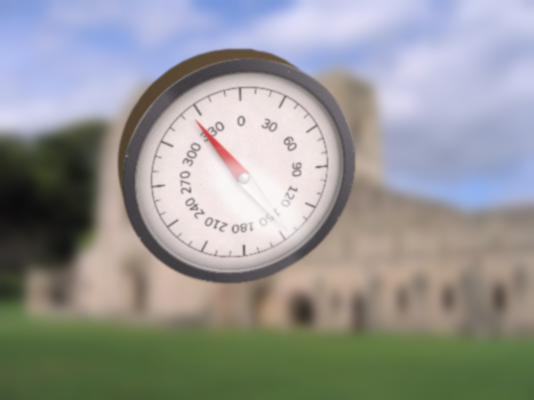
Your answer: 325°
